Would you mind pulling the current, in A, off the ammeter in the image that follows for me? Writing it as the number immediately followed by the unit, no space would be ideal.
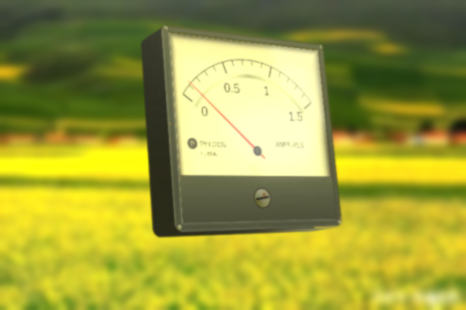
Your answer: 0.1A
